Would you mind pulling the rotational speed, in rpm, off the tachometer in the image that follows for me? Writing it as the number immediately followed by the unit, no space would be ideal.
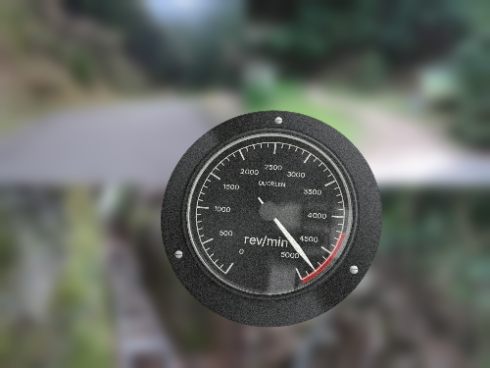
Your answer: 4800rpm
